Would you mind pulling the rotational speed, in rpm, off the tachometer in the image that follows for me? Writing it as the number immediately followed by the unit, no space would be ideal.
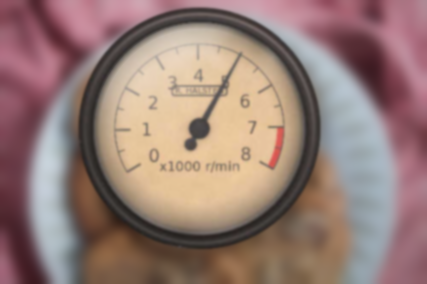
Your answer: 5000rpm
